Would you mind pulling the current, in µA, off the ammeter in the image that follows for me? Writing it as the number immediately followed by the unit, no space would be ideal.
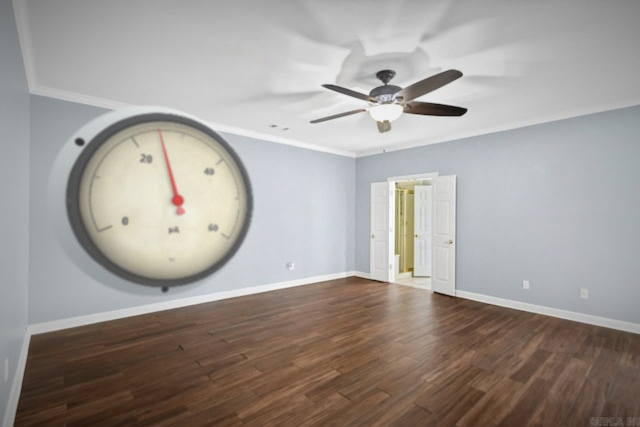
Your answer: 25µA
